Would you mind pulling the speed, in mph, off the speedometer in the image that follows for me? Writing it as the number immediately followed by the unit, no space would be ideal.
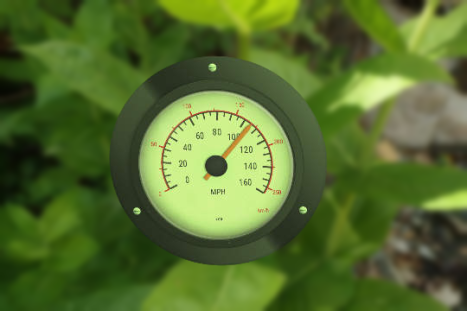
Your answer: 105mph
